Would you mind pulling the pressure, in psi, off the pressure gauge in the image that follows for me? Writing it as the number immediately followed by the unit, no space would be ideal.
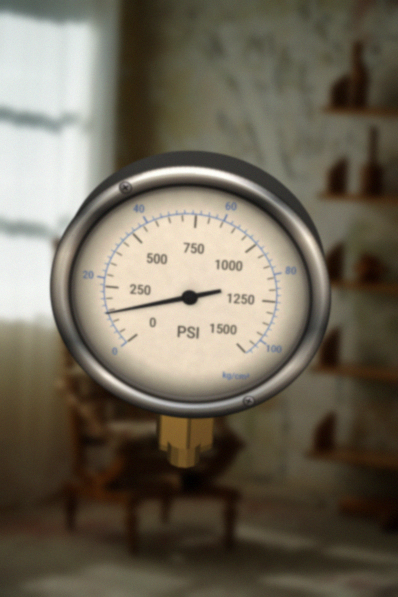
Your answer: 150psi
